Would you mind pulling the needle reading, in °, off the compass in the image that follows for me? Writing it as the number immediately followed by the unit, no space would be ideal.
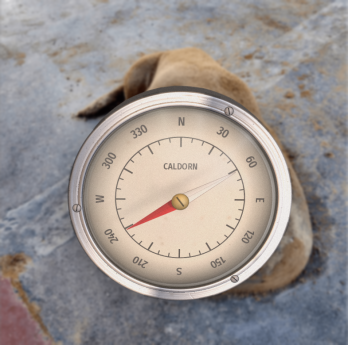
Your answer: 240°
